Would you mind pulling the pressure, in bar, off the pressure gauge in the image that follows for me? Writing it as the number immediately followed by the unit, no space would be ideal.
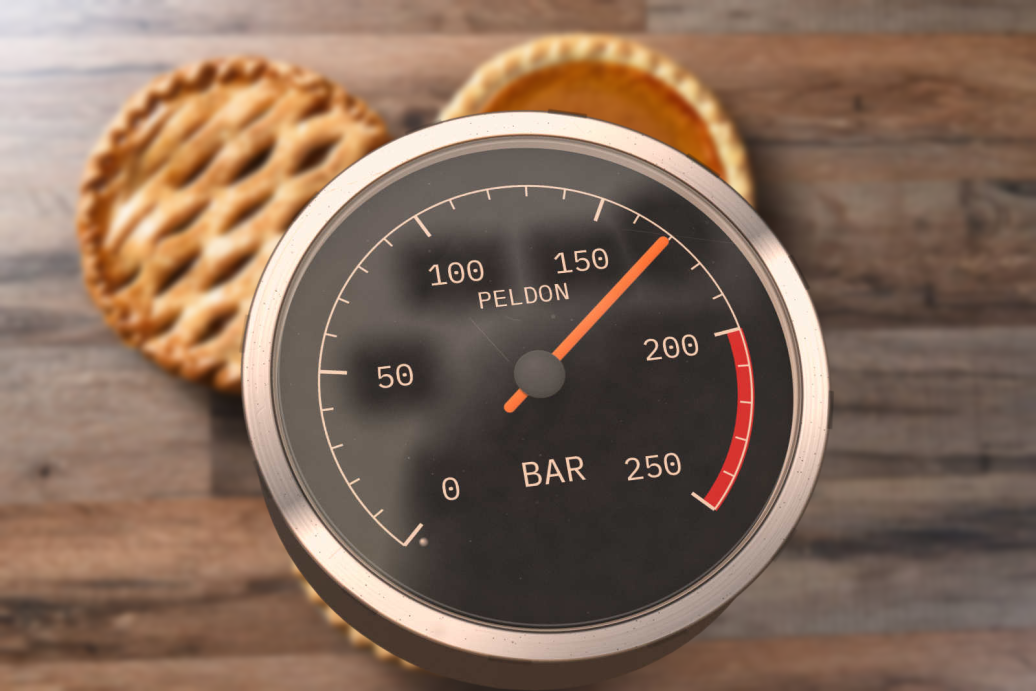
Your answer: 170bar
